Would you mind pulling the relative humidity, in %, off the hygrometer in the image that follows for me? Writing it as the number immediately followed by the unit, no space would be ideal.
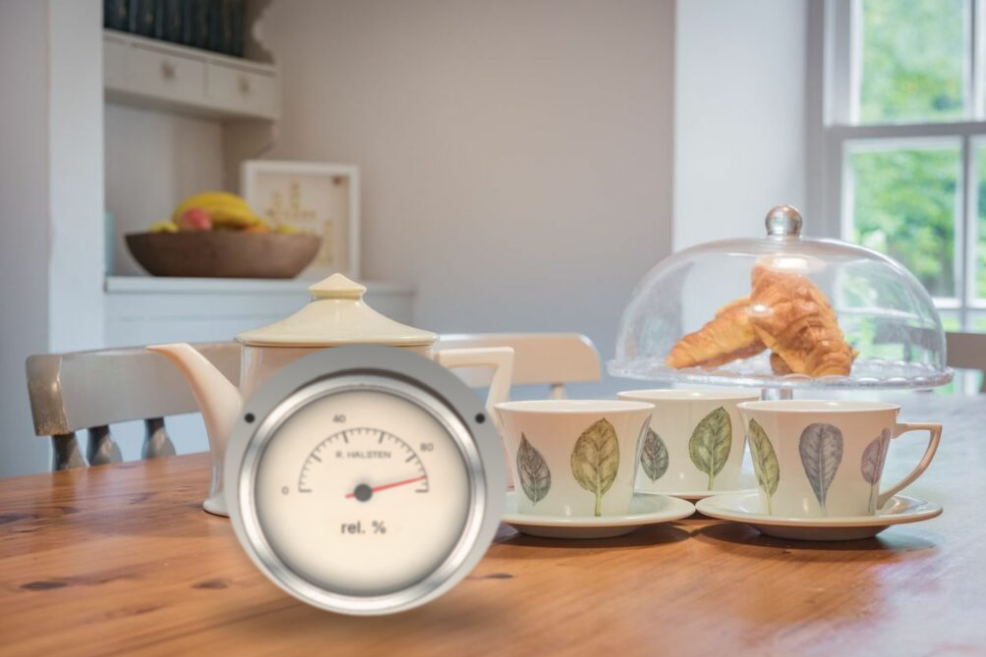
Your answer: 92%
